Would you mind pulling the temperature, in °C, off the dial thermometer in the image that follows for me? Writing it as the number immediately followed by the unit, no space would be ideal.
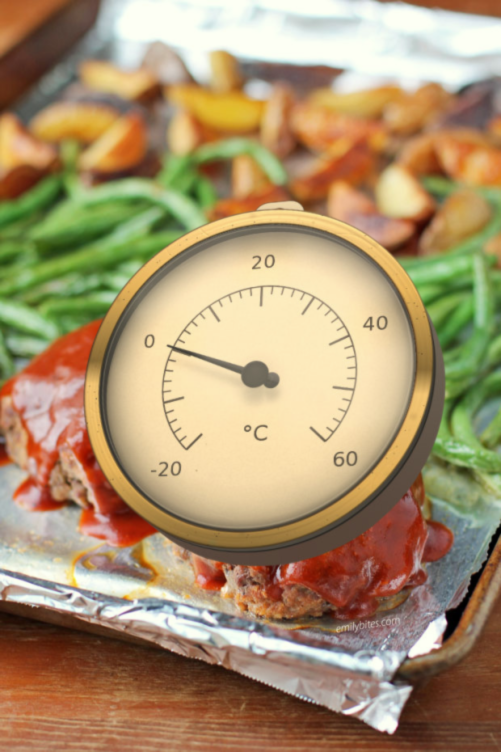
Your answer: 0°C
